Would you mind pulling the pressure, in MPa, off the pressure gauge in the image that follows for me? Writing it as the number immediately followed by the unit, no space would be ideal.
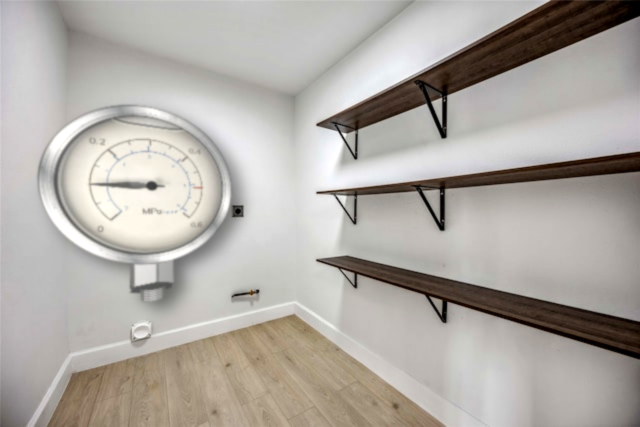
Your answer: 0.1MPa
